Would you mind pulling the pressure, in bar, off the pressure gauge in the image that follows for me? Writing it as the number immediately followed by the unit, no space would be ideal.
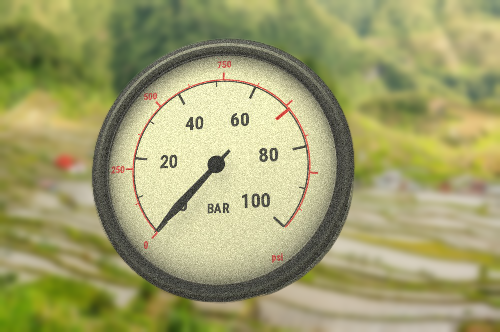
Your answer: 0bar
